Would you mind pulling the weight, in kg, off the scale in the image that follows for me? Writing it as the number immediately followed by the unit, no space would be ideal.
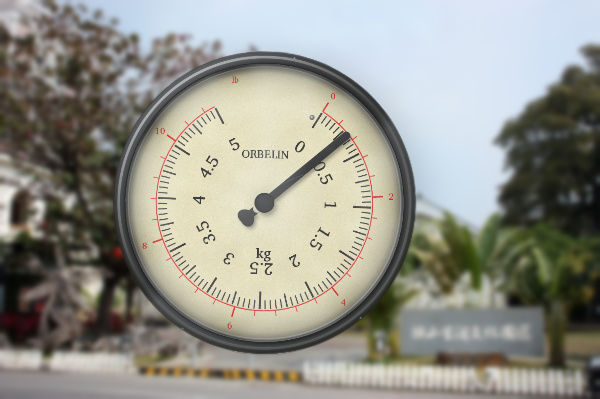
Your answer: 0.3kg
